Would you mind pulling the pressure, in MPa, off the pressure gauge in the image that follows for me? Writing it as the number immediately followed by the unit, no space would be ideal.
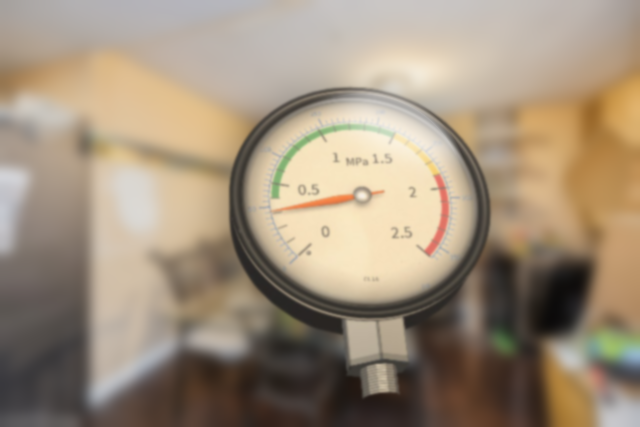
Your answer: 0.3MPa
